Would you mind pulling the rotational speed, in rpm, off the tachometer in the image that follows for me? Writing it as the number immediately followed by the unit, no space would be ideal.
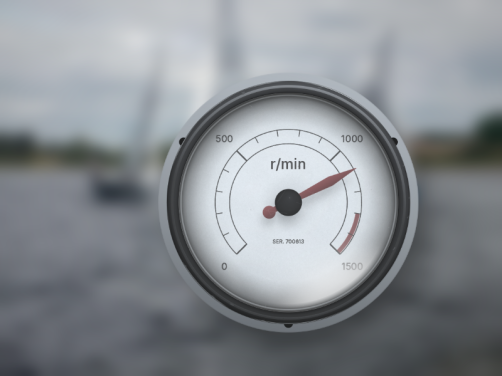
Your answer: 1100rpm
